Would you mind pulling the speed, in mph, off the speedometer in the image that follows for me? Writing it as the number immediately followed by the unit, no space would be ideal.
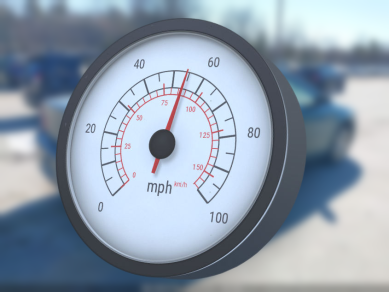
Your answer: 55mph
